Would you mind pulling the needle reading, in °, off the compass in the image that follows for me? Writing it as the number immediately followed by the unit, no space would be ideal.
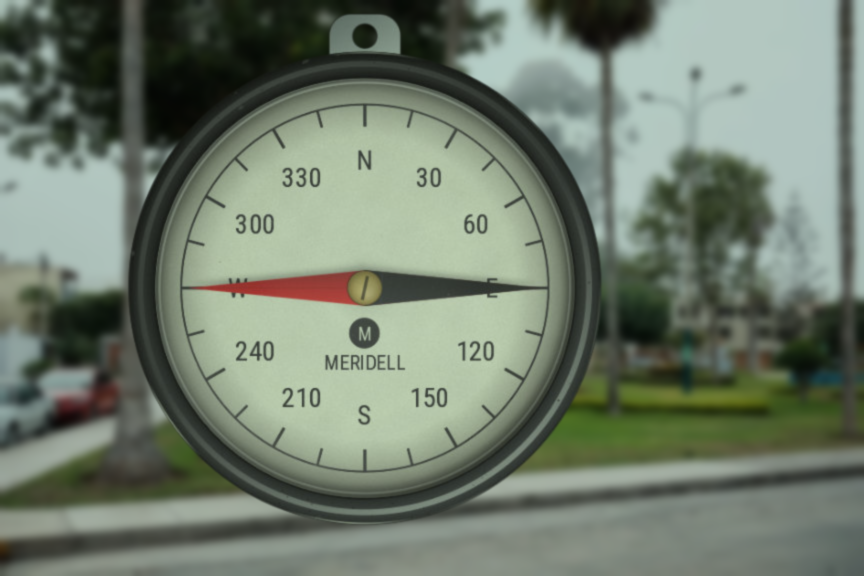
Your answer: 270°
